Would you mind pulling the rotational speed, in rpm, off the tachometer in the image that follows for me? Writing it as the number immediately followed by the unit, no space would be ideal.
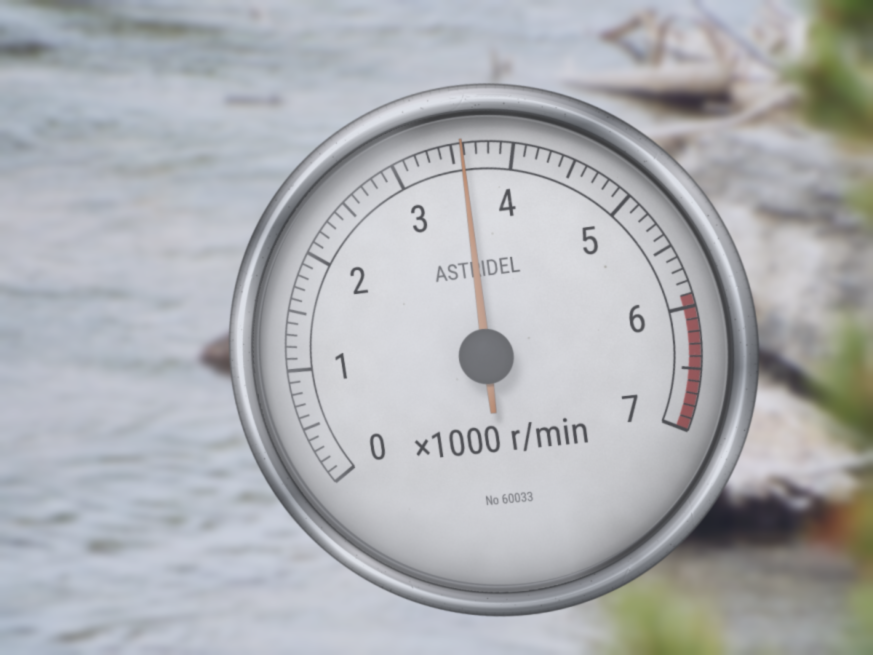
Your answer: 3600rpm
